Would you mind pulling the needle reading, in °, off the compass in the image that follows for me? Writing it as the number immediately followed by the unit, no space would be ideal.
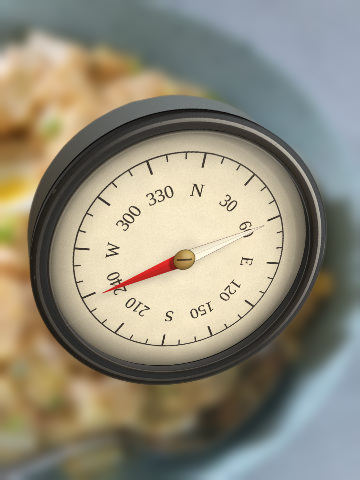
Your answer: 240°
